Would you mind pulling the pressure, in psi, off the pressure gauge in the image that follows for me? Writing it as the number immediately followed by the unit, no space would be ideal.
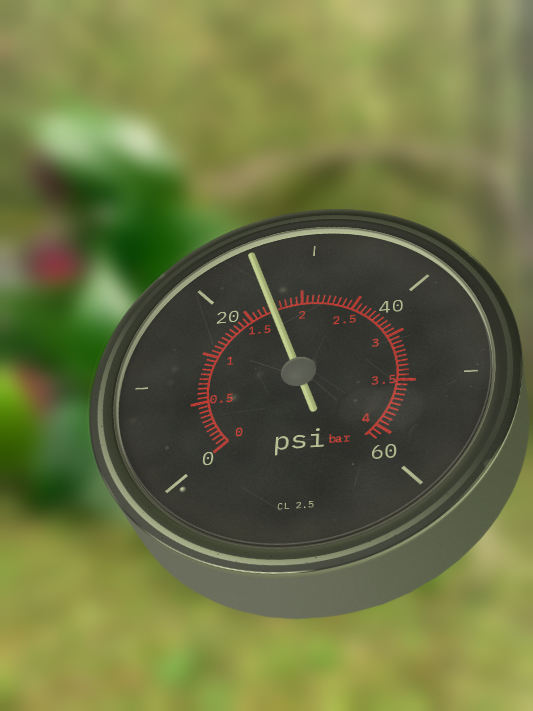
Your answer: 25psi
